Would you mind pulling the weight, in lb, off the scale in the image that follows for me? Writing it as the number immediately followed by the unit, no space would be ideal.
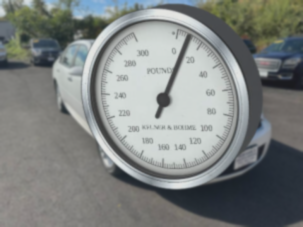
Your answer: 10lb
